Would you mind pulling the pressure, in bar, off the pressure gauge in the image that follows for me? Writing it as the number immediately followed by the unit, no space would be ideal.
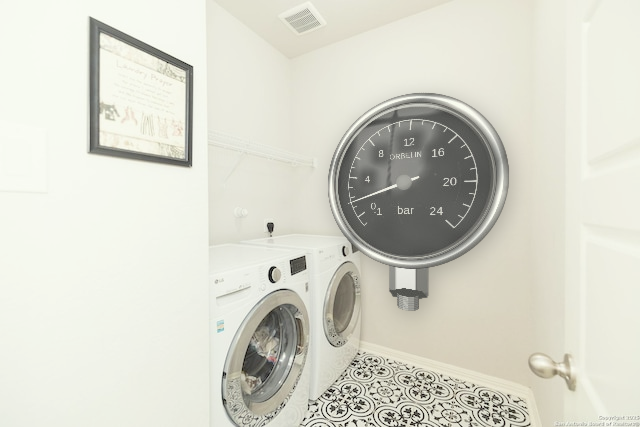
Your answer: 1.5bar
